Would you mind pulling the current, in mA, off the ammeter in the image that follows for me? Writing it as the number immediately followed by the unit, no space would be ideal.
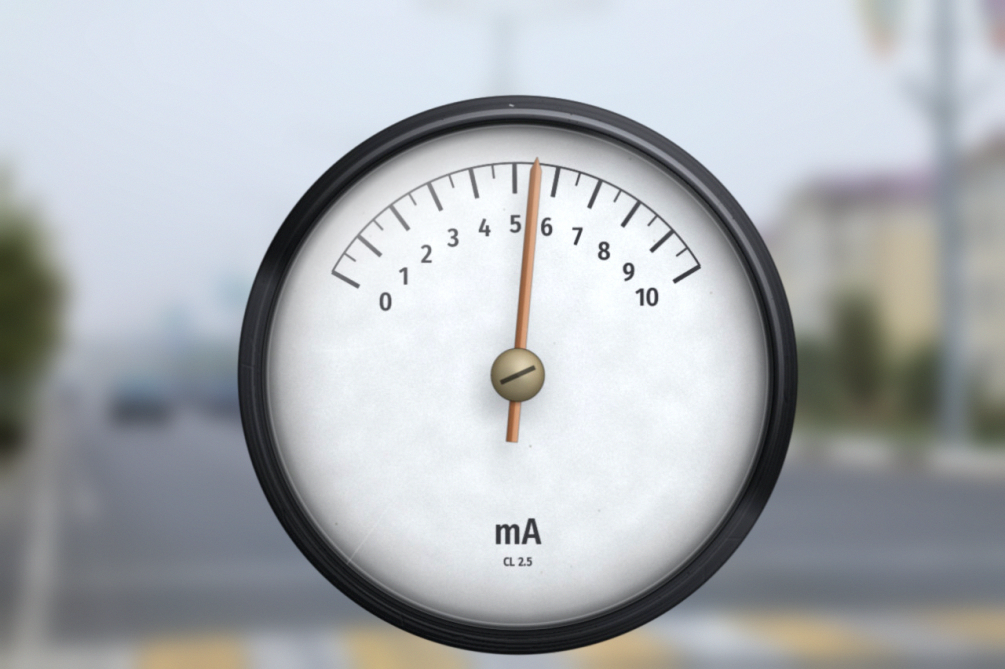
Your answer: 5.5mA
